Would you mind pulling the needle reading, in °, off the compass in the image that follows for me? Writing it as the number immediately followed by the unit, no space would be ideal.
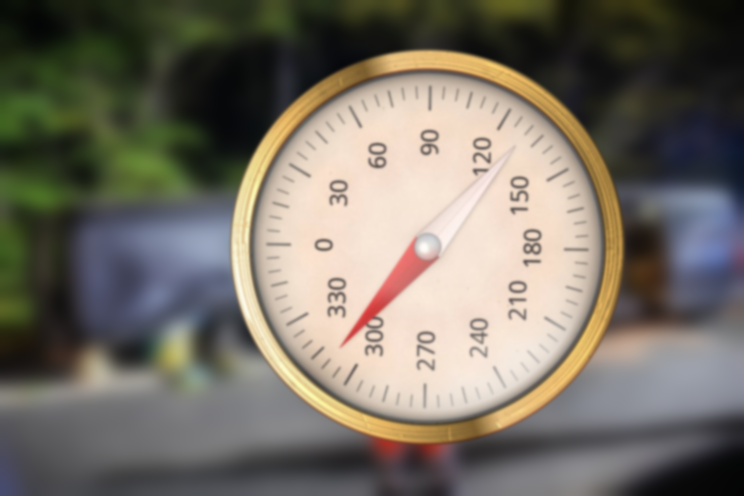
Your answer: 310°
